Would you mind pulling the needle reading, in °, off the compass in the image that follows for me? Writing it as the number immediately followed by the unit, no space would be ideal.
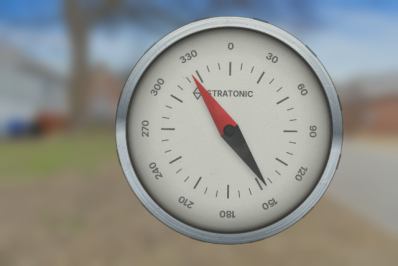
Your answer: 325°
